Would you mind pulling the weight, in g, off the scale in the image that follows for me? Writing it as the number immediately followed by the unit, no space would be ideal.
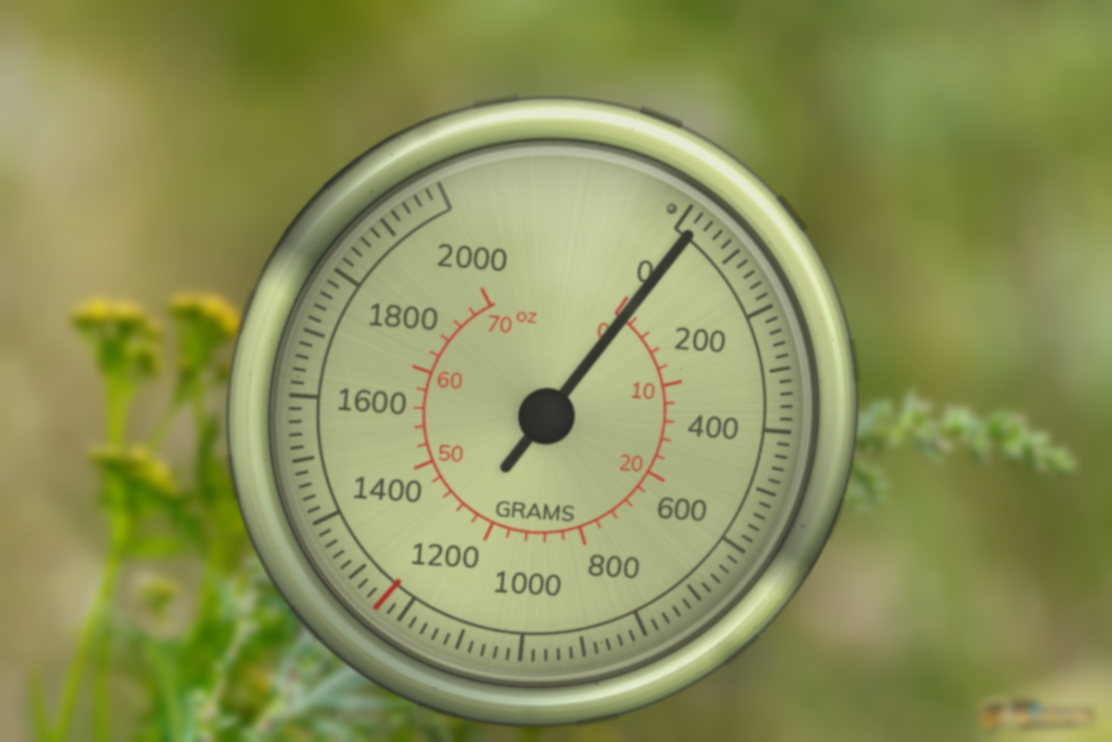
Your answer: 20g
